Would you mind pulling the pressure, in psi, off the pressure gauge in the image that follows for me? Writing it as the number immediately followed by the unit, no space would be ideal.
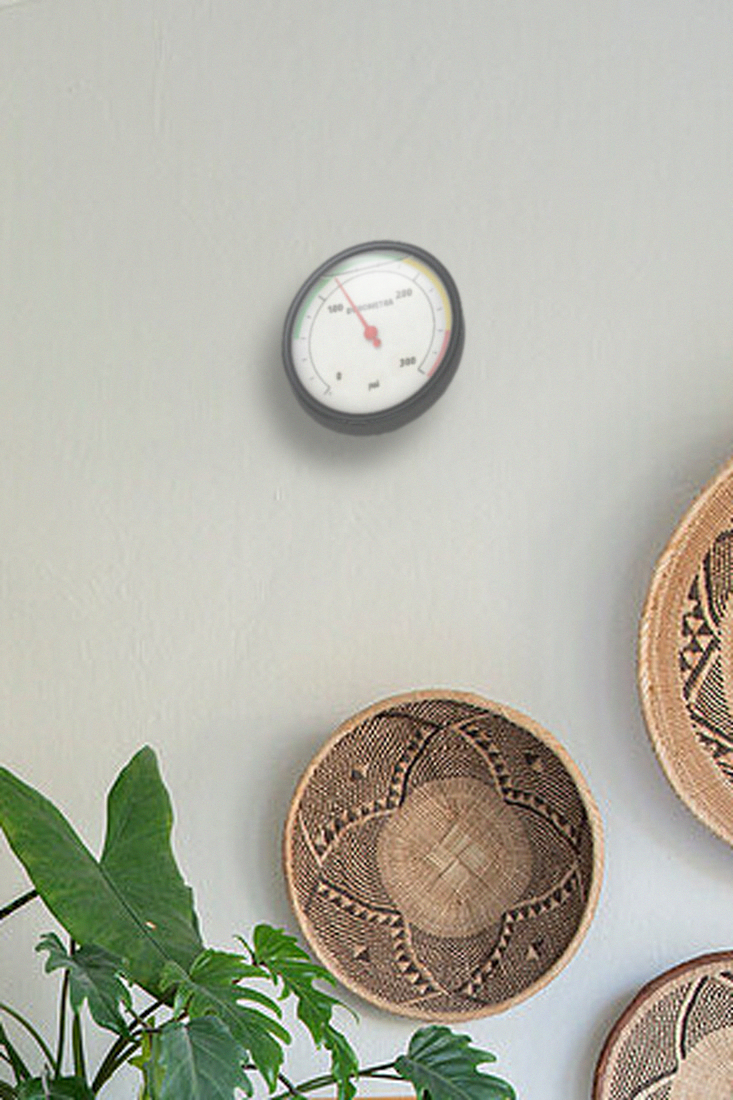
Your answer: 120psi
